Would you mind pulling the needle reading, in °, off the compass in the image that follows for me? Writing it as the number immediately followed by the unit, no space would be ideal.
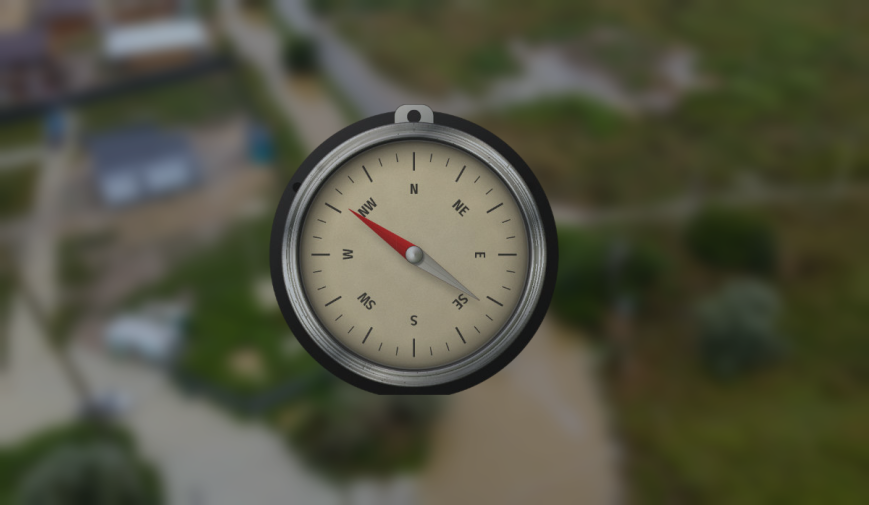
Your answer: 305°
